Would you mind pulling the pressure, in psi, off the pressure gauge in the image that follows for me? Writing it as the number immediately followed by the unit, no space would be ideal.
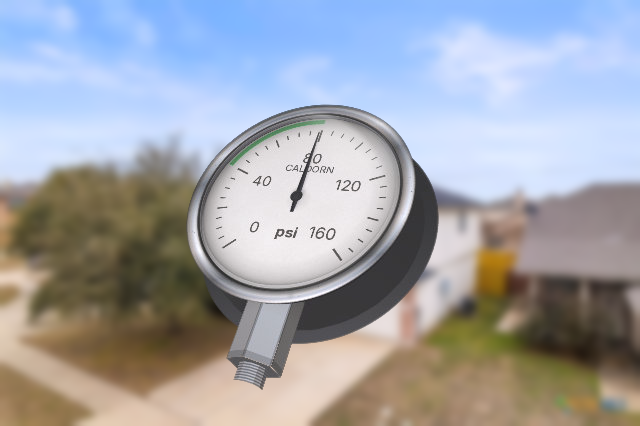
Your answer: 80psi
